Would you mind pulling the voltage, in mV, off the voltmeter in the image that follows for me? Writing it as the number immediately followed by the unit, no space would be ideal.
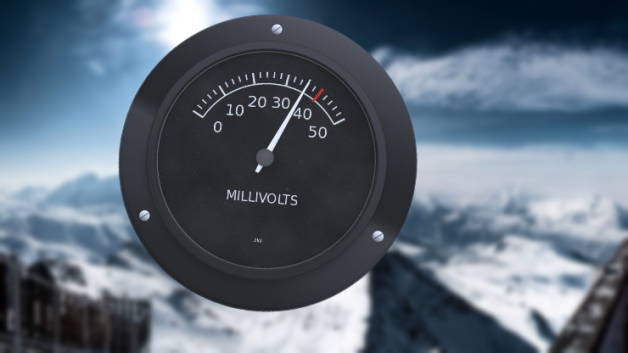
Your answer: 36mV
